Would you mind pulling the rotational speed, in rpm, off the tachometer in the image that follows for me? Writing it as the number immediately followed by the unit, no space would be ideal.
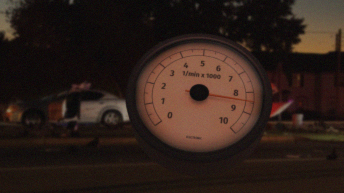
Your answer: 8500rpm
